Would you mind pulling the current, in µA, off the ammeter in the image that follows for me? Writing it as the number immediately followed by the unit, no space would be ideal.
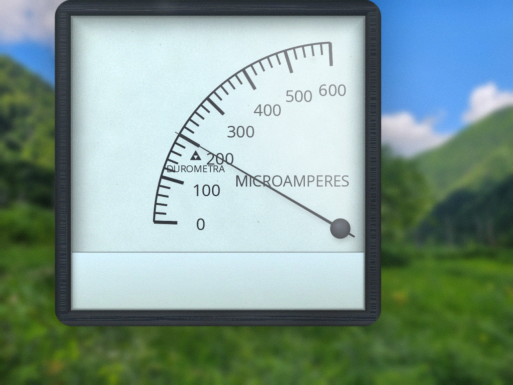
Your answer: 200µA
